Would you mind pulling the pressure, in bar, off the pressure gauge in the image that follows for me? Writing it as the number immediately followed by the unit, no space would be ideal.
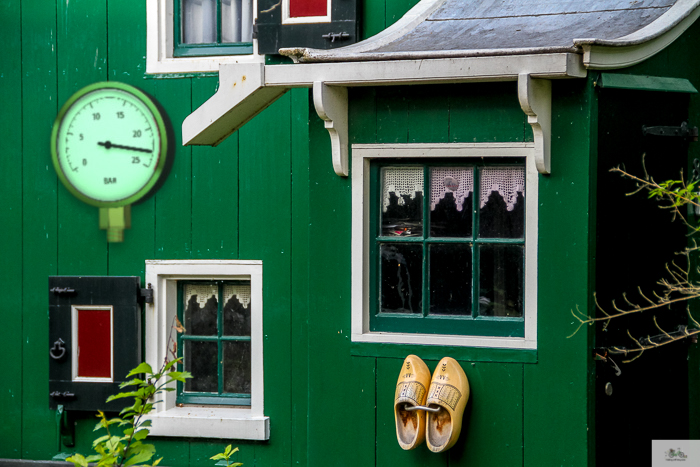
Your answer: 23bar
